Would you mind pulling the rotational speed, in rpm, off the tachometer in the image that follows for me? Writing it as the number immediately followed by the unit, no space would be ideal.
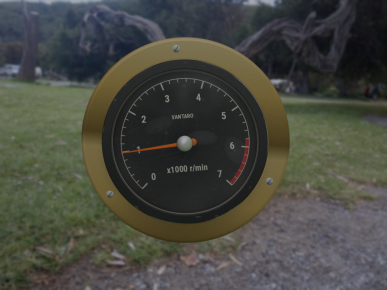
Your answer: 1000rpm
